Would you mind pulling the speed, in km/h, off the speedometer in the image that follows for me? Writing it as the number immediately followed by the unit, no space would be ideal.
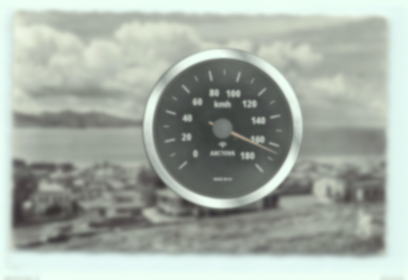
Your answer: 165km/h
